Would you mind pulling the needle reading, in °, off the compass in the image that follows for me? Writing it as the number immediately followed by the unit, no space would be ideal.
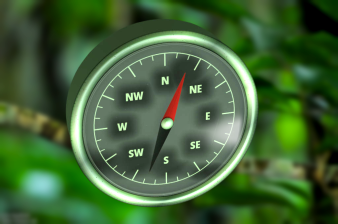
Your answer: 20°
